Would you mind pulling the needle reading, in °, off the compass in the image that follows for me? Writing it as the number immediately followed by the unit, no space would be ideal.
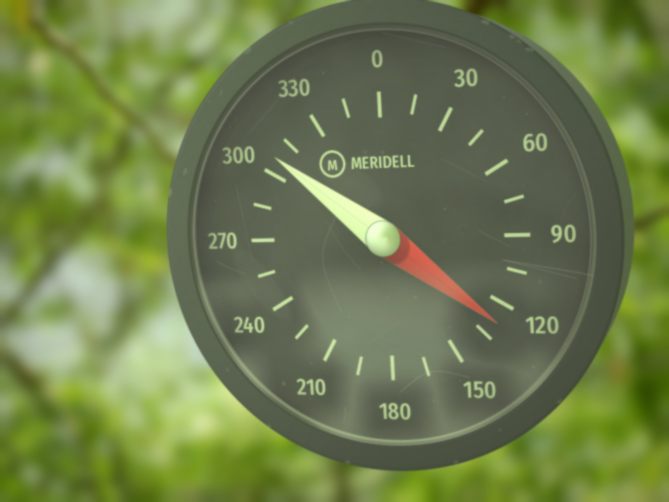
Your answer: 127.5°
